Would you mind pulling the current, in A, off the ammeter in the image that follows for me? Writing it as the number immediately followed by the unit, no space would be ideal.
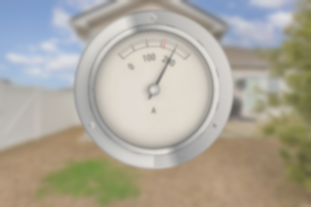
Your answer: 200A
